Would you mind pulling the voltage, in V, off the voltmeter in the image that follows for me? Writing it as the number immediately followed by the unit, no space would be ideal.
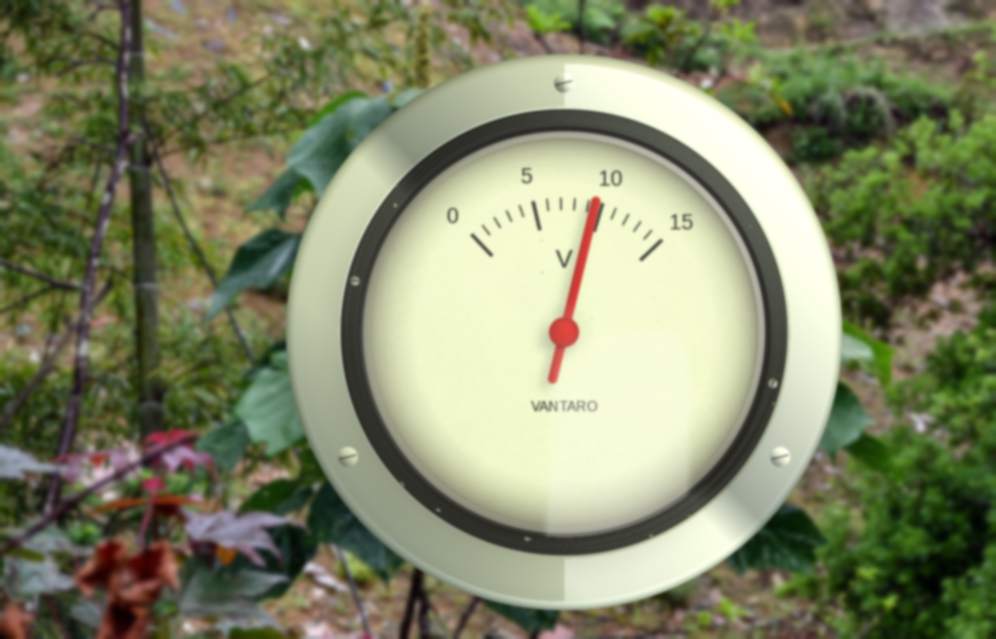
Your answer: 9.5V
